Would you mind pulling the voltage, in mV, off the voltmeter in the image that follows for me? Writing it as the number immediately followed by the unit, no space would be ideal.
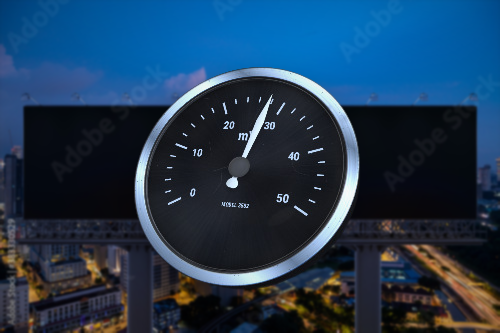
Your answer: 28mV
